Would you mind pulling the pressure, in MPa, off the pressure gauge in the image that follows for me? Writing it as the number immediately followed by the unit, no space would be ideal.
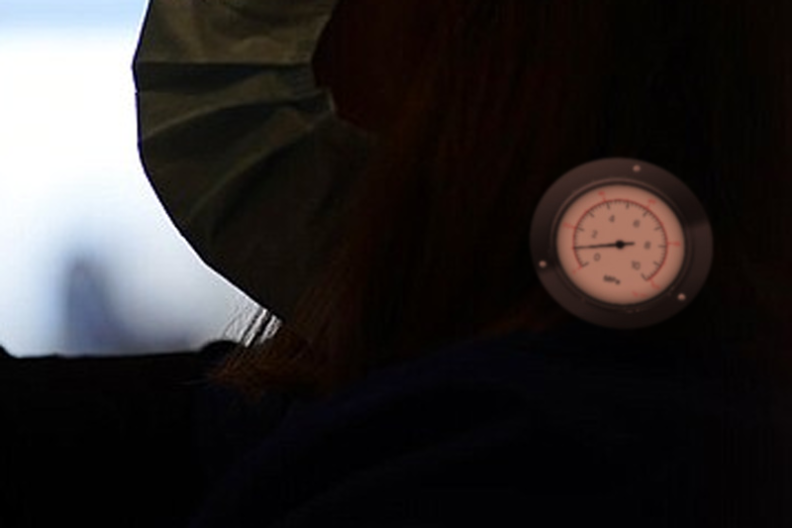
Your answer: 1MPa
